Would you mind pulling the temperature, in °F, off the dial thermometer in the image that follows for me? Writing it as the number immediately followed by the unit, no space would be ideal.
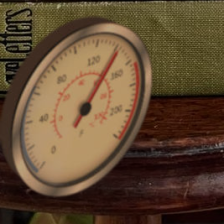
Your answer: 140°F
